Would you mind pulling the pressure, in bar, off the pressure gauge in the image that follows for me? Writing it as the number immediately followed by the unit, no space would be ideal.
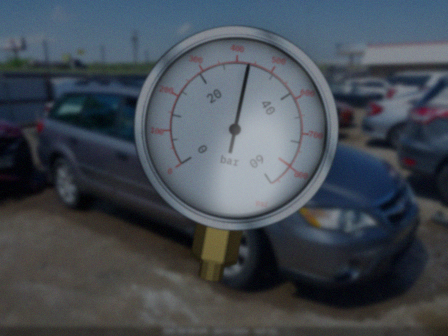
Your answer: 30bar
